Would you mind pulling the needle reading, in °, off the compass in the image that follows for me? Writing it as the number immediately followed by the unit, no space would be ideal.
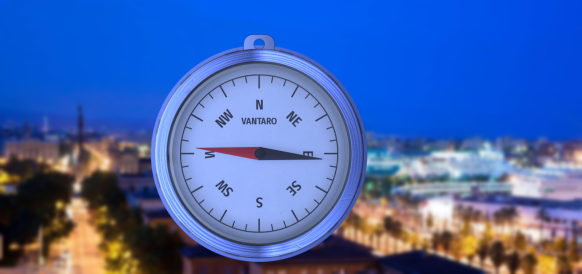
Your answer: 275°
